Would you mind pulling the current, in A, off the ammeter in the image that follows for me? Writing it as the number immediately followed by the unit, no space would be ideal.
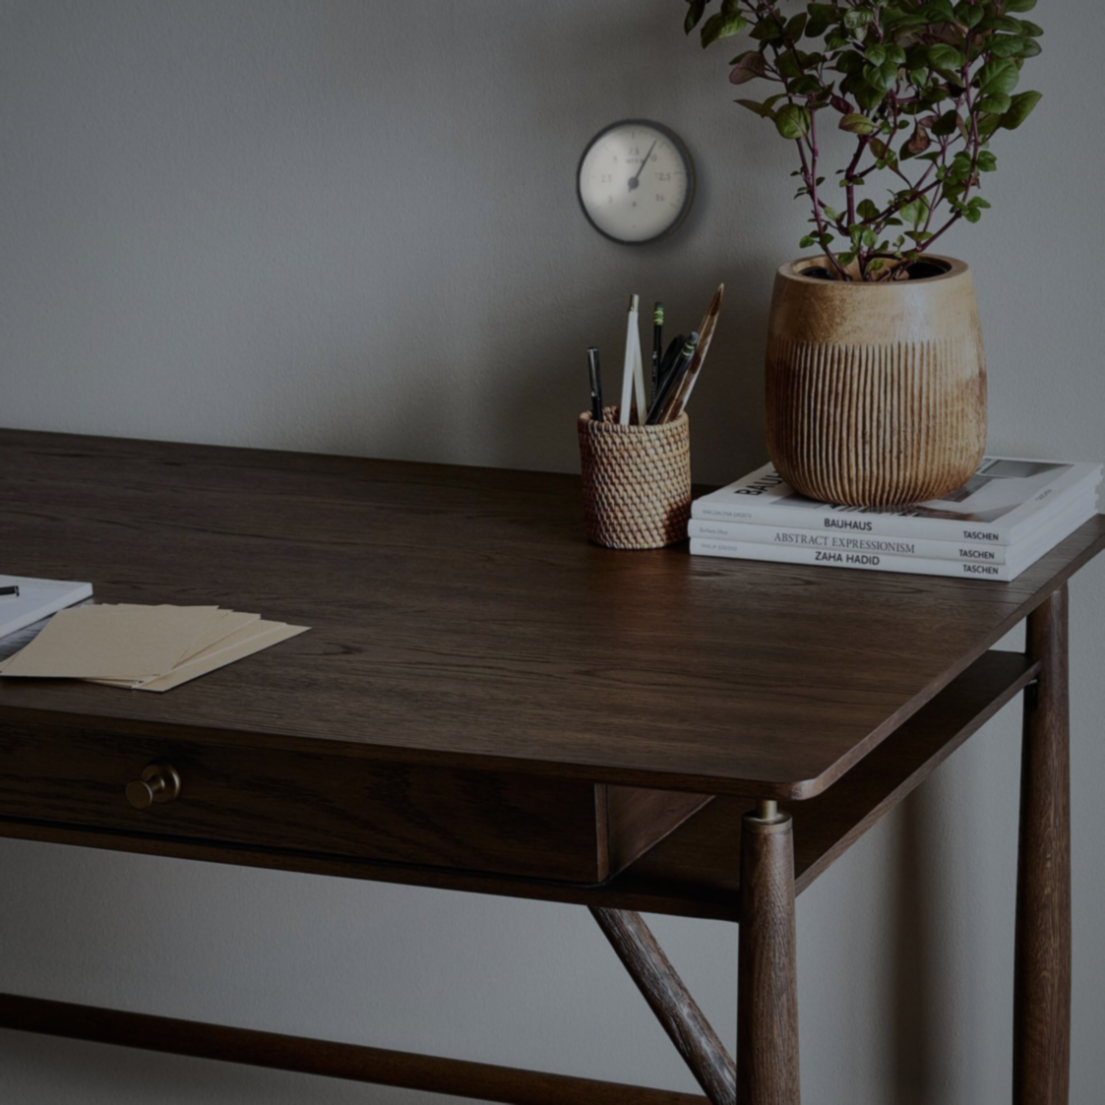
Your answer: 9.5A
